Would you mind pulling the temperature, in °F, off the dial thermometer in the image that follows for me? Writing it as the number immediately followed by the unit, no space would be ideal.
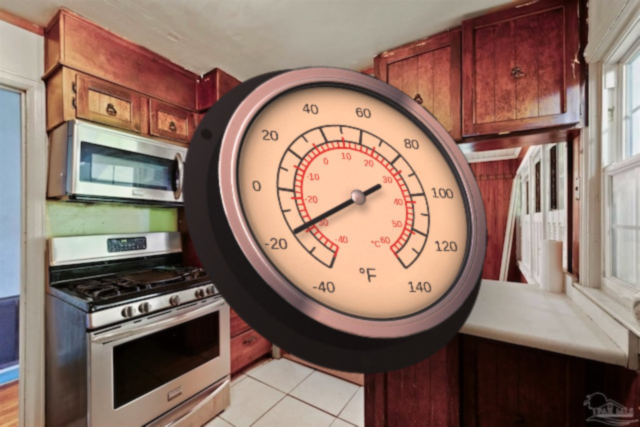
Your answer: -20°F
